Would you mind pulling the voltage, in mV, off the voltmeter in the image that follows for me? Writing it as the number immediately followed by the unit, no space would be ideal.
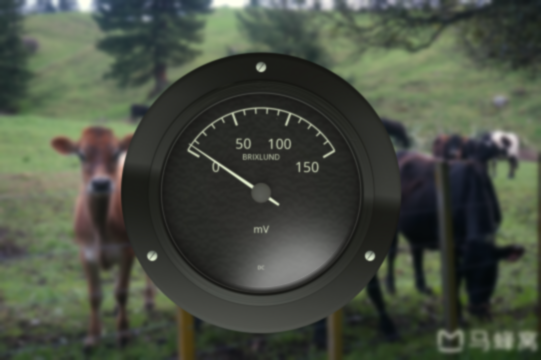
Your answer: 5mV
